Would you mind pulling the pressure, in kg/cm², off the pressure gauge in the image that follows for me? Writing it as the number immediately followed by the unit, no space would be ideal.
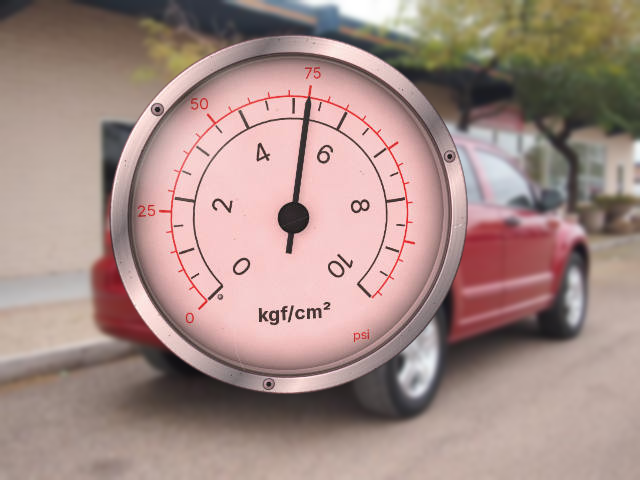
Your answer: 5.25kg/cm²
